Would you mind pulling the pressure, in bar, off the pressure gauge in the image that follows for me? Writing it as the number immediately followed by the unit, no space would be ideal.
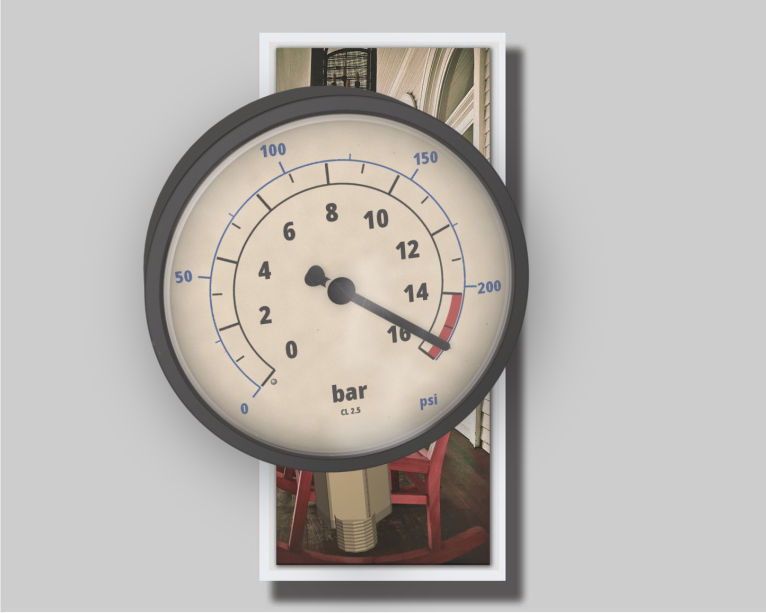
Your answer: 15.5bar
